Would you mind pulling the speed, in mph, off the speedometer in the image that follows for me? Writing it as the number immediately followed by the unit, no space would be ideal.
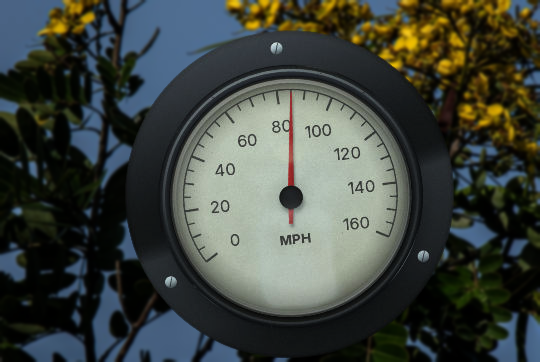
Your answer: 85mph
